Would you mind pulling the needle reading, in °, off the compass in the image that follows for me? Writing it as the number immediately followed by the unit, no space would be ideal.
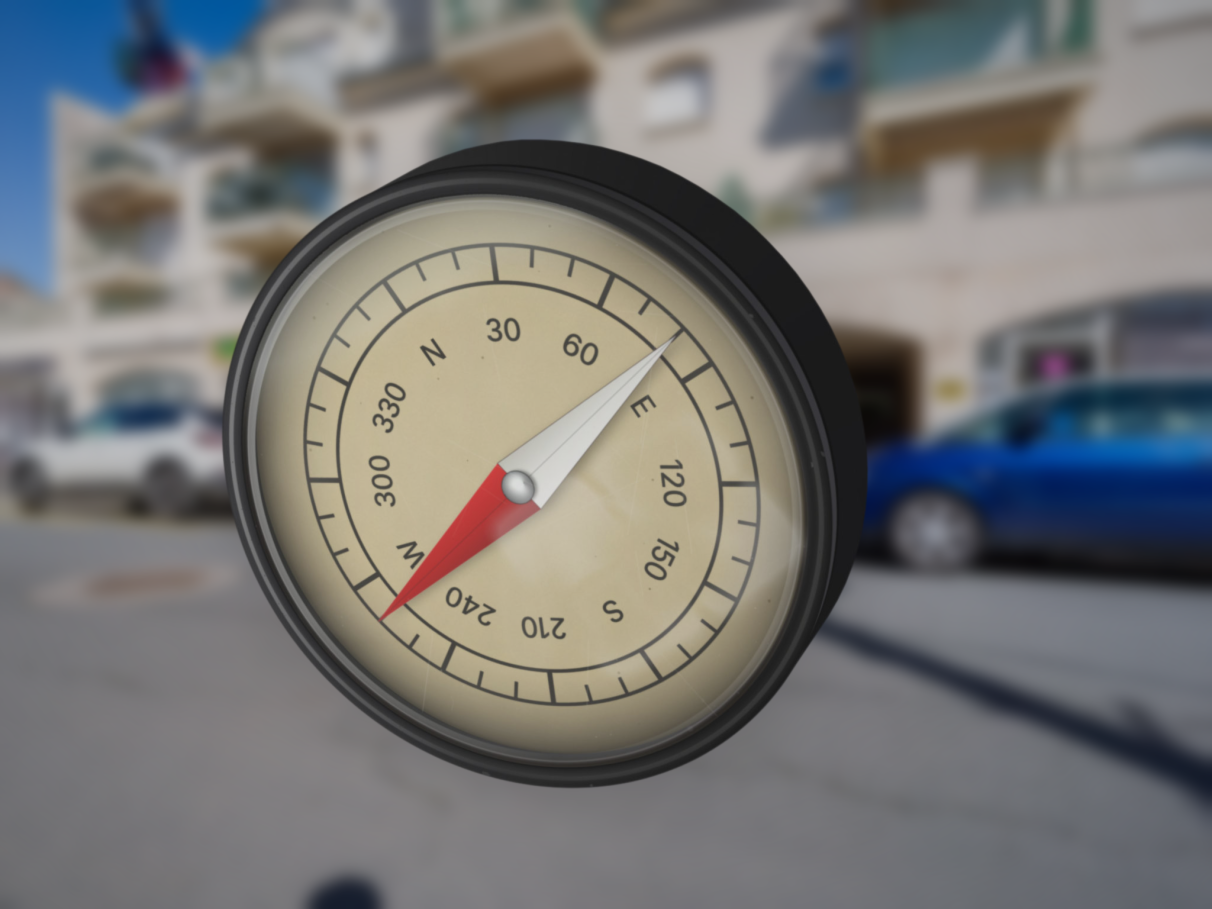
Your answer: 260°
